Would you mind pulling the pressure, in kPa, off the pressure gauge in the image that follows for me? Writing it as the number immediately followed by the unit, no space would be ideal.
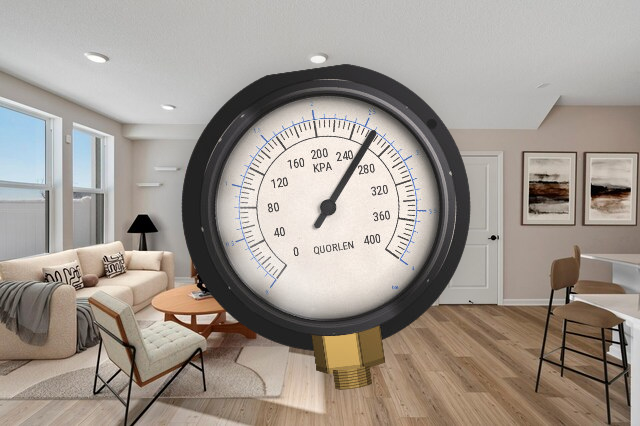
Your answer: 260kPa
